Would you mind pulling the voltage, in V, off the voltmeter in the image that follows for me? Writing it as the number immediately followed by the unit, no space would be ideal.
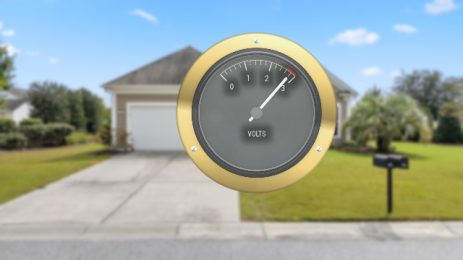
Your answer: 2.8V
